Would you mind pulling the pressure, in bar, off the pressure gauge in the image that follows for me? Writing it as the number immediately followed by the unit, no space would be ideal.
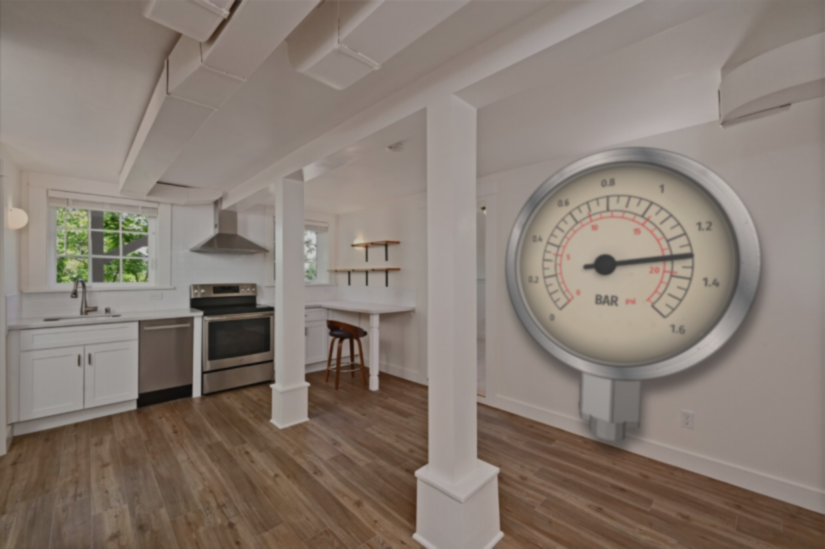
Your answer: 1.3bar
